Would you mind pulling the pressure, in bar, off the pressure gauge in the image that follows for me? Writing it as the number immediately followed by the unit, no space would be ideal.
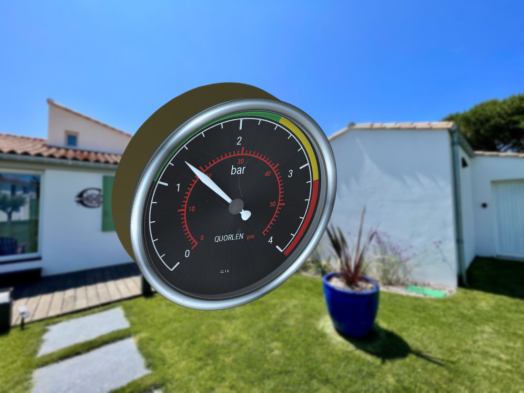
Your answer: 1.3bar
